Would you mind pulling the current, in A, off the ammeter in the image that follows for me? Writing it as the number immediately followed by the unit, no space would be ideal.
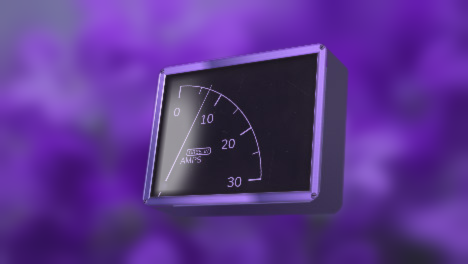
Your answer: 7.5A
